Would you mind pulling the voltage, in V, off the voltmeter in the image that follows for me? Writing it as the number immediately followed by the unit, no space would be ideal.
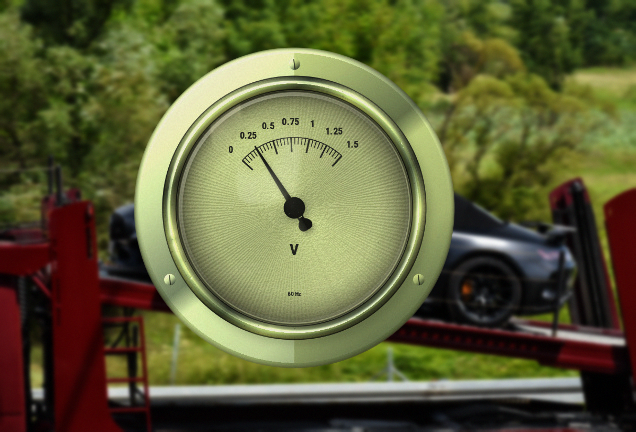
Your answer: 0.25V
